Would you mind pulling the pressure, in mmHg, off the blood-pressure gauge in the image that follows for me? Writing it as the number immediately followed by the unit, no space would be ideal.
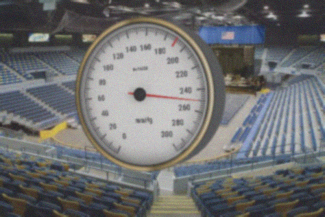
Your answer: 250mmHg
